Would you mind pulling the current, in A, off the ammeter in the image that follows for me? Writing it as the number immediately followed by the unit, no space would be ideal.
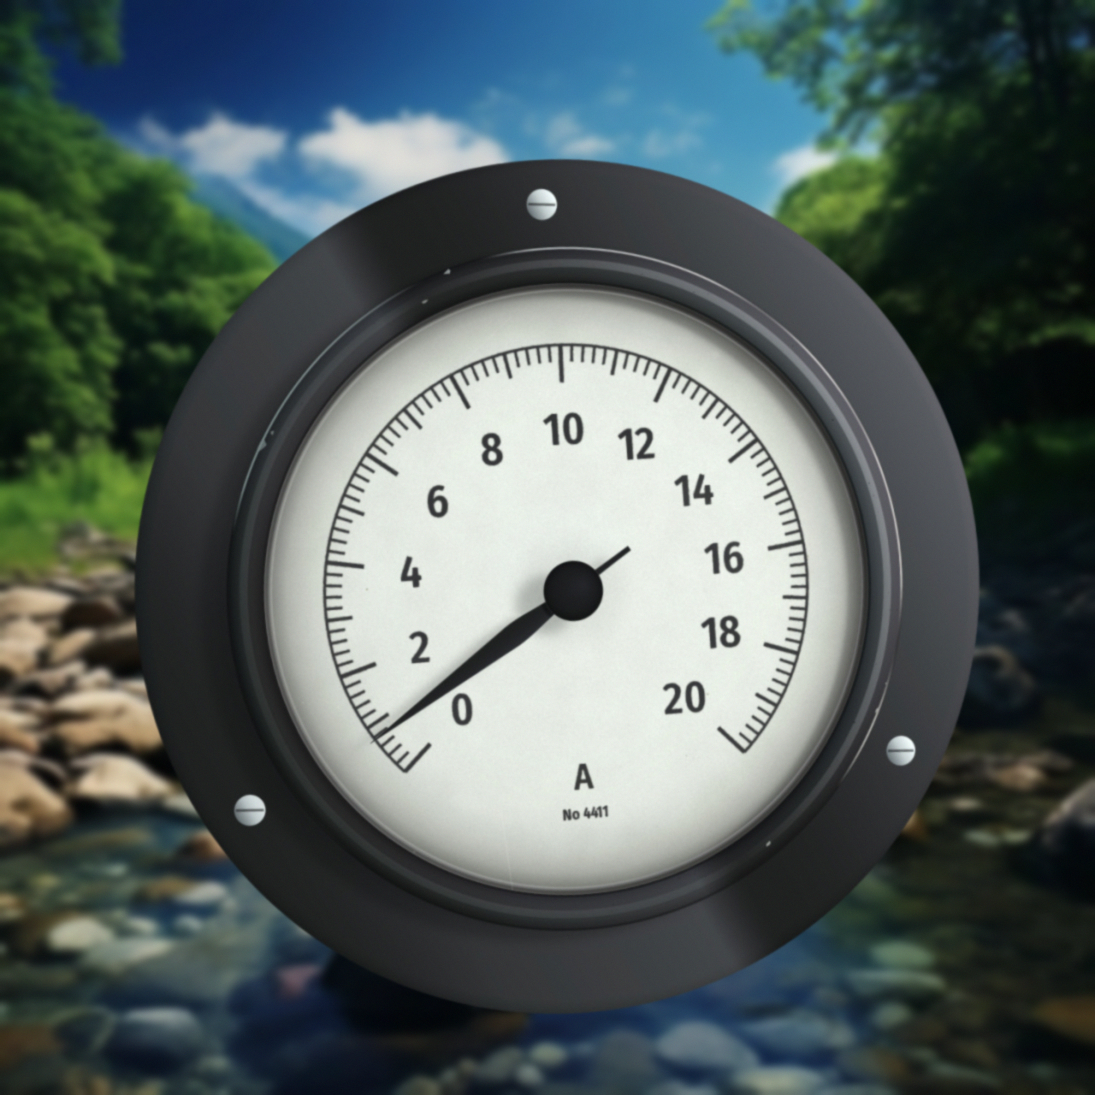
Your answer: 0.8A
